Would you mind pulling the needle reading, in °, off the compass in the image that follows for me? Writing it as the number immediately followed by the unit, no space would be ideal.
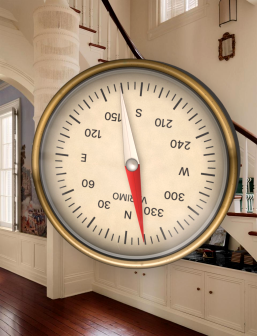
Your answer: 345°
